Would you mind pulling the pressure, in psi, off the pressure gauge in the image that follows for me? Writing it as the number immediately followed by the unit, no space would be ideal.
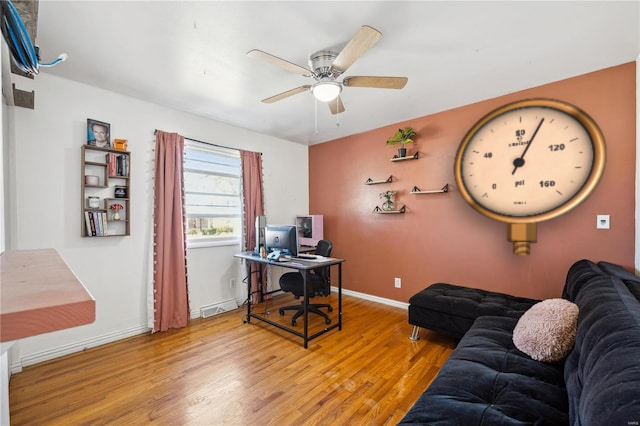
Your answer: 95psi
